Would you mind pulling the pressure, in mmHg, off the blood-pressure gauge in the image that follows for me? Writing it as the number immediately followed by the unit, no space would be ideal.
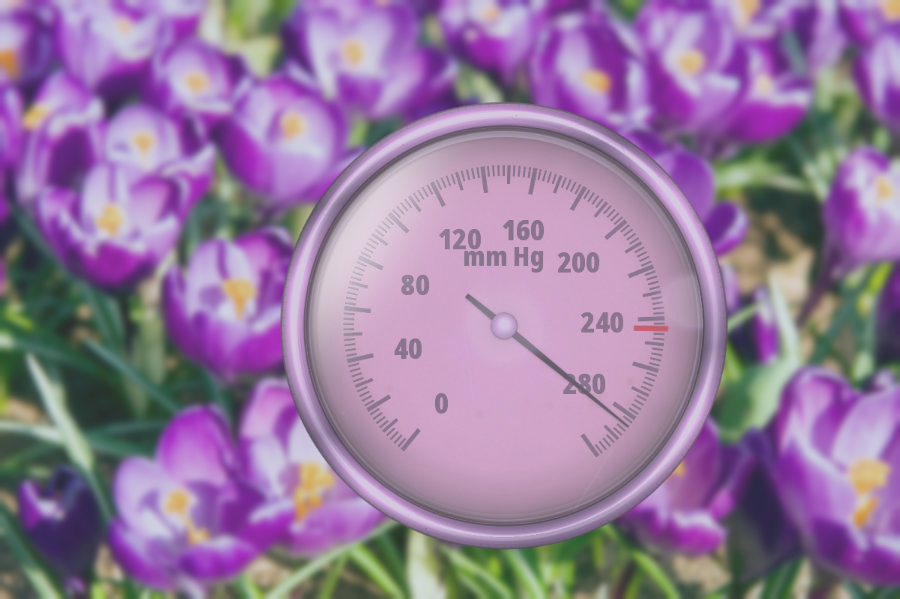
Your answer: 284mmHg
